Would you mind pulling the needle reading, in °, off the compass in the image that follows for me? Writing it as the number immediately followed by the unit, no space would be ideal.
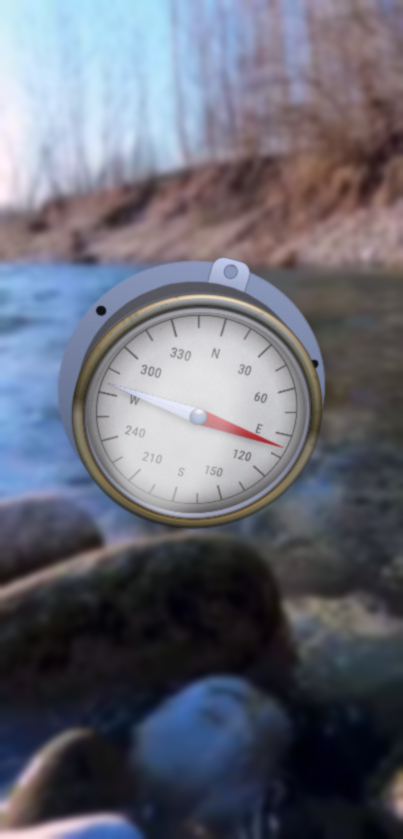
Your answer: 97.5°
